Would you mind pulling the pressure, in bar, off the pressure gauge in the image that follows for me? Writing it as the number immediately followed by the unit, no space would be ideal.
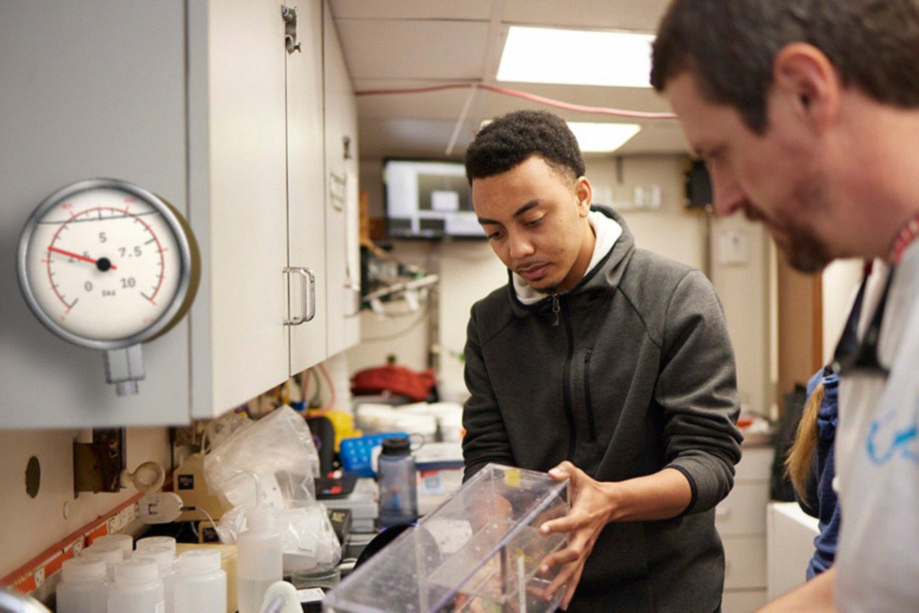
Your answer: 2.5bar
